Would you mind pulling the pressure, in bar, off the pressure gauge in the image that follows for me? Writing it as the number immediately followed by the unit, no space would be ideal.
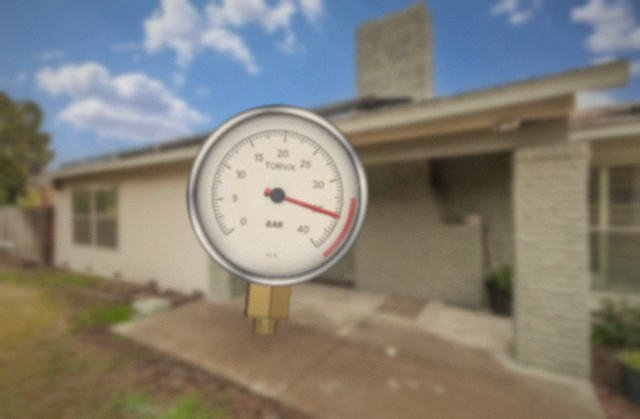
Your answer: 35bar
